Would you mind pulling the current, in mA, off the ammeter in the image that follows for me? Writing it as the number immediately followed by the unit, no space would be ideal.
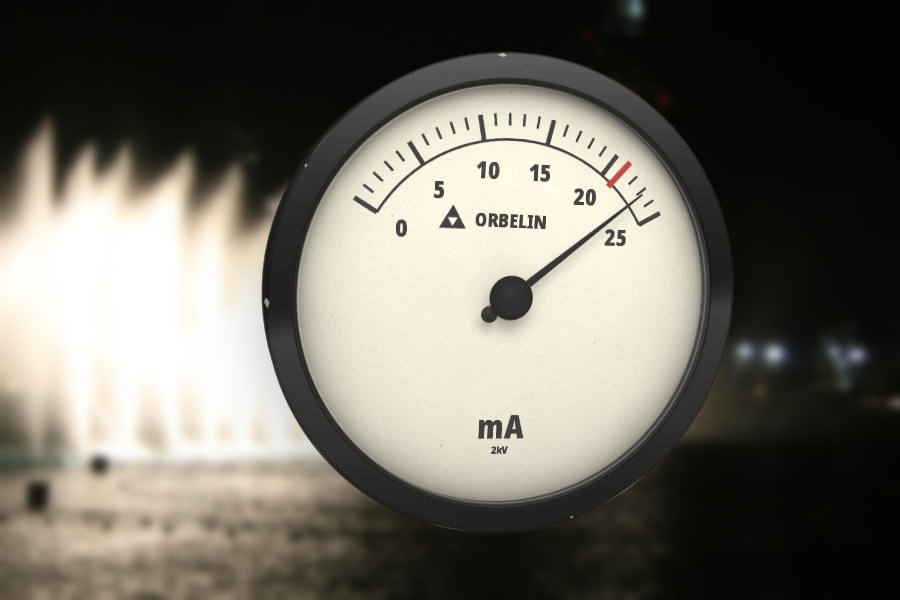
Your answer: 23mA
